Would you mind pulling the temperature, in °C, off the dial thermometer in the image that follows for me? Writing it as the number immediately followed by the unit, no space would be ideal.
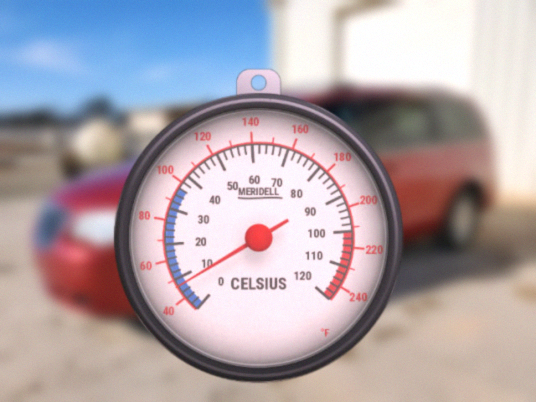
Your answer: 8°C
